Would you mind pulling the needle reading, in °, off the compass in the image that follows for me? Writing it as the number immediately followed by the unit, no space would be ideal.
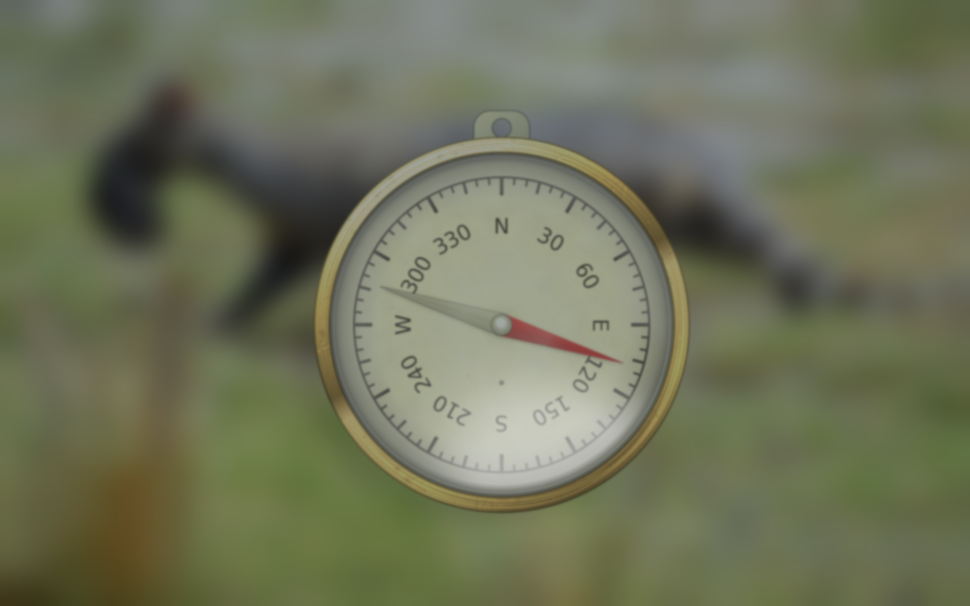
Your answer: 107.5°
